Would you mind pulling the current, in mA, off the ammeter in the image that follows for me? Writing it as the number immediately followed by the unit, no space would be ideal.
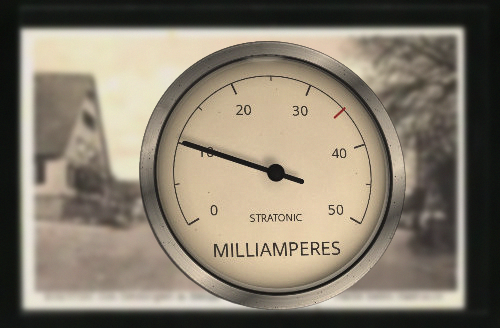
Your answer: 10mA
